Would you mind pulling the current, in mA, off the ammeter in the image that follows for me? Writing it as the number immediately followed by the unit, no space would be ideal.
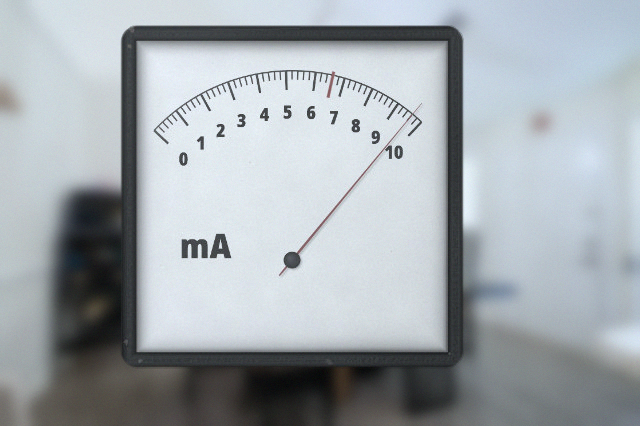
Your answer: 9.6mA
